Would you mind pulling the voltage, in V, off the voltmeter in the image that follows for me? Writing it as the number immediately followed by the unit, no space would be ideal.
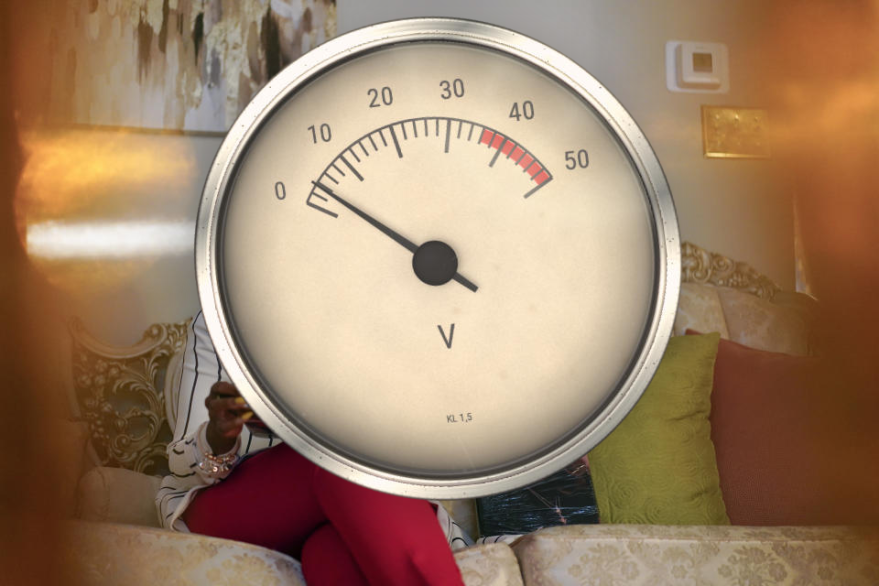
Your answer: 4V
